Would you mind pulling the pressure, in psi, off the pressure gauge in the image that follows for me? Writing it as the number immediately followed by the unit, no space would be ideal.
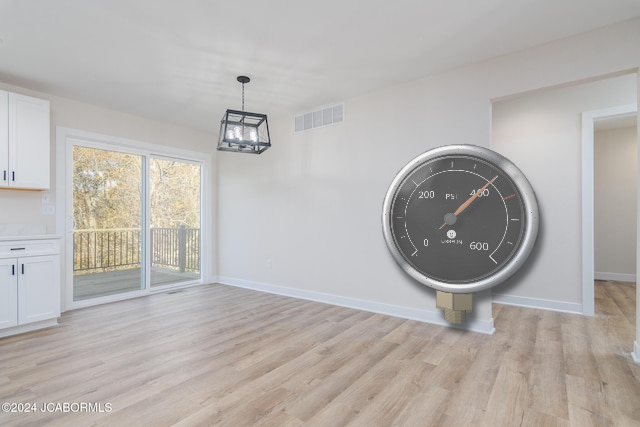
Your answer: 400psi
